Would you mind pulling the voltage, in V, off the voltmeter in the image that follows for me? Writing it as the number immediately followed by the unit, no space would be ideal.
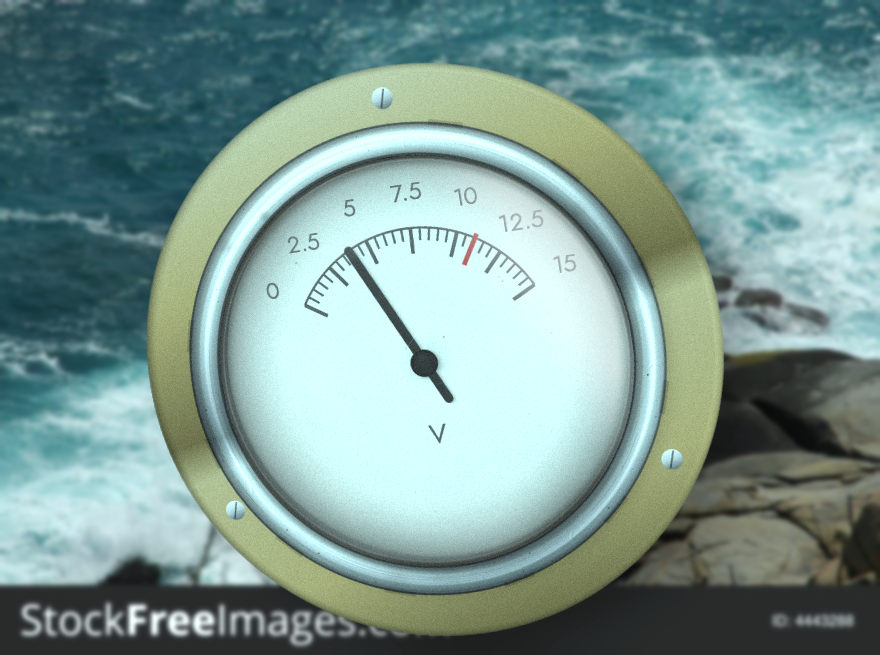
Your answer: 4V
